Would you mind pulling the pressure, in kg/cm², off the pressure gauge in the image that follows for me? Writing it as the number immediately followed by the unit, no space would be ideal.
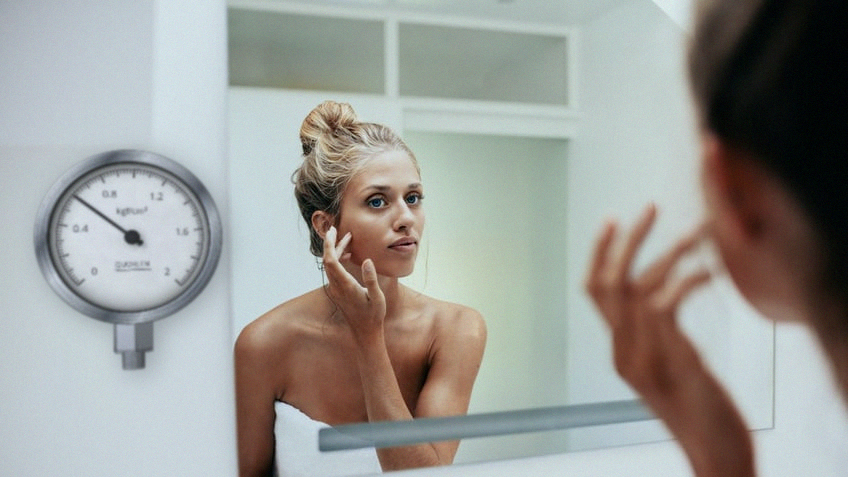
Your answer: 0.6kg/cm²
